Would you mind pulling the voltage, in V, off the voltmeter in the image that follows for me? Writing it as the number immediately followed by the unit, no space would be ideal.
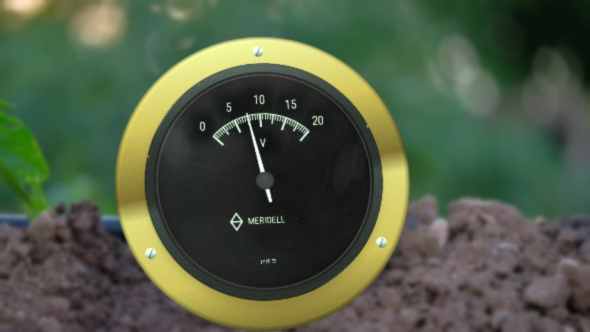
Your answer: 7.5V
